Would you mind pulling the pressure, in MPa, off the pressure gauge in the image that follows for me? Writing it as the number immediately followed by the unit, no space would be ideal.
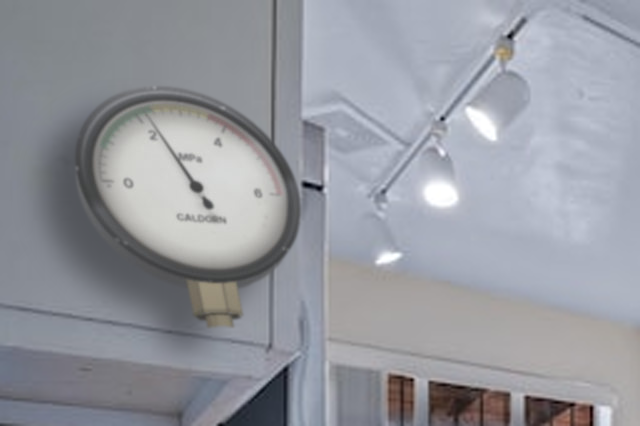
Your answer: 2.2MPa
